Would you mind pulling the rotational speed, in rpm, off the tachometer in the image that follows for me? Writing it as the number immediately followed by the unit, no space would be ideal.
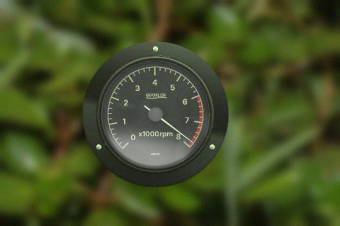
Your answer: 7800rpm
